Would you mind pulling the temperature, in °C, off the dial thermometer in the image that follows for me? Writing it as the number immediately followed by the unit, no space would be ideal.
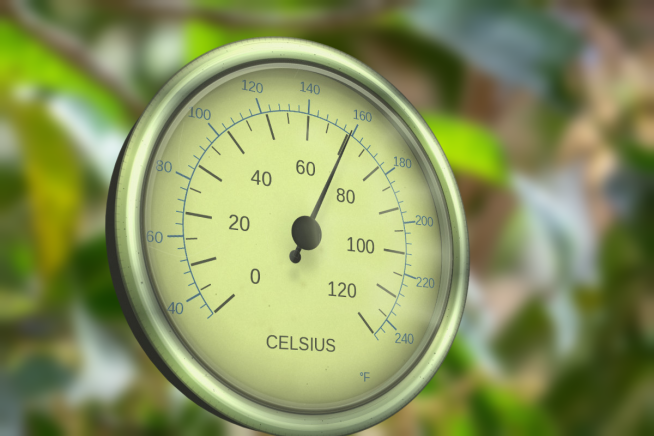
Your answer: 70°C
